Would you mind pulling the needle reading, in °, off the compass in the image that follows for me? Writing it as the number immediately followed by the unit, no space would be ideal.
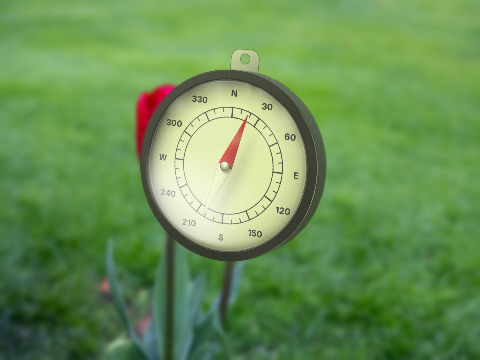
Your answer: 20°
